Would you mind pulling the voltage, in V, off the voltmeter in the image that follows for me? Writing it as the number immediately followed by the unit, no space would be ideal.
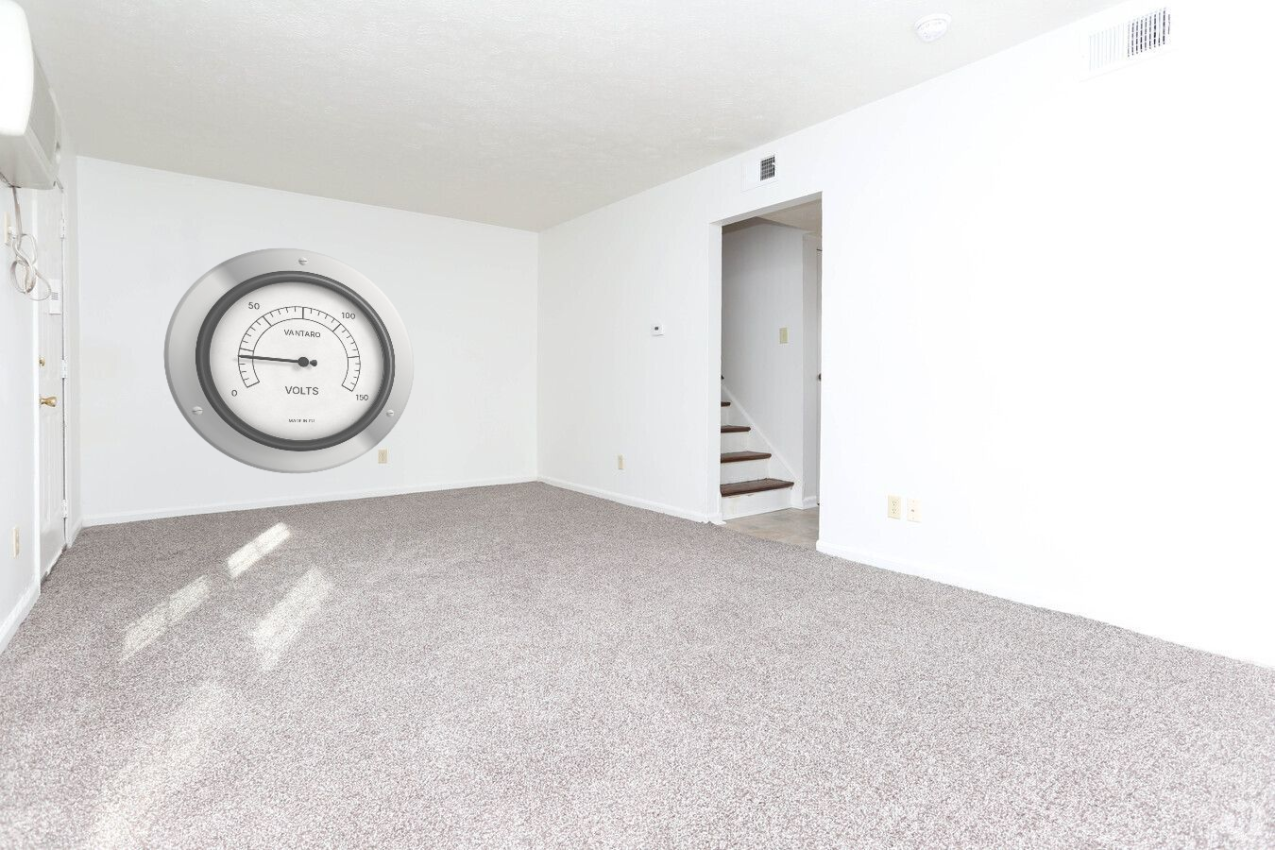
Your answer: 20V
